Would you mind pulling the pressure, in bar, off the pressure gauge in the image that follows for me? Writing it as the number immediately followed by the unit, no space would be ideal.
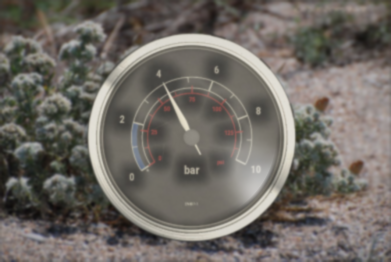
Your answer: 4bar
